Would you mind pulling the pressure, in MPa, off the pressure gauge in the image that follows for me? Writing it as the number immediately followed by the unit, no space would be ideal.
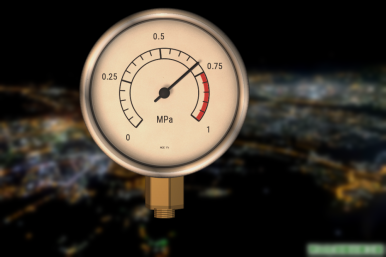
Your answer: 0.7MPa
